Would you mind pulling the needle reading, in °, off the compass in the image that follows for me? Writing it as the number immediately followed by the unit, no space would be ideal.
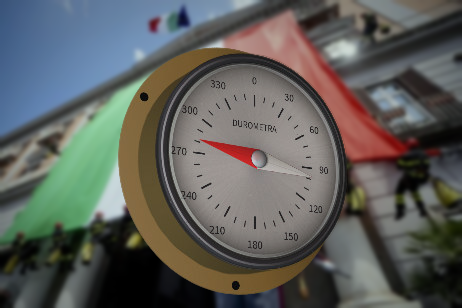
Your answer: 280°
